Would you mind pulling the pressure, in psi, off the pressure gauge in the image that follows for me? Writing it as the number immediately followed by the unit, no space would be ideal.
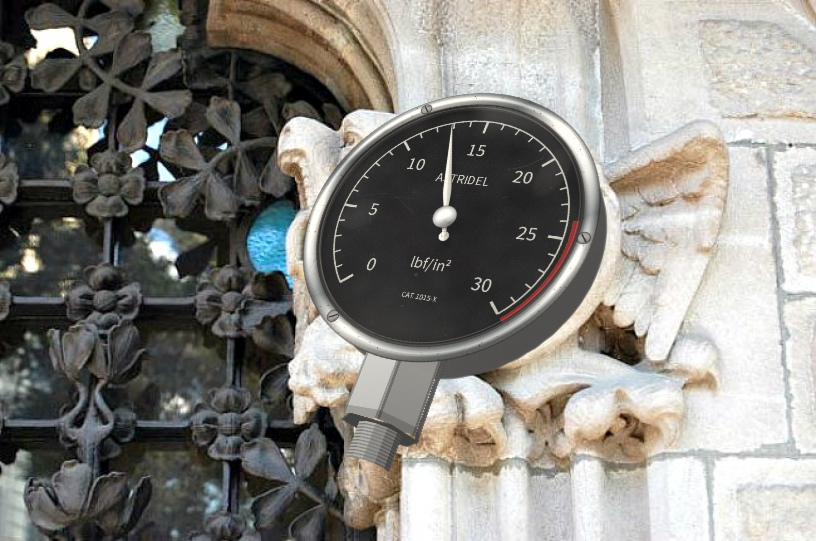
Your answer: 13psi
